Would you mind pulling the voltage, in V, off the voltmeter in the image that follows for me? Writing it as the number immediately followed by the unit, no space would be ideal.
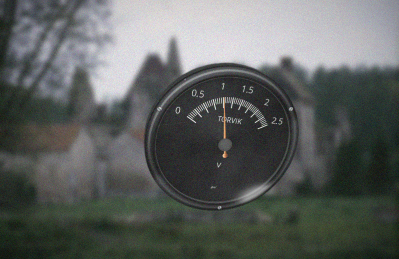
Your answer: 1V
